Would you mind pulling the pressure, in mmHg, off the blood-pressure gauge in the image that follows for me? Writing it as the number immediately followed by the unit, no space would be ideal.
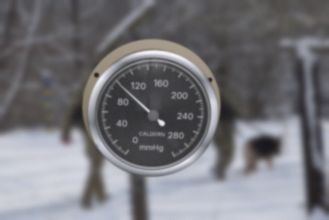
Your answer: 100mmHg
